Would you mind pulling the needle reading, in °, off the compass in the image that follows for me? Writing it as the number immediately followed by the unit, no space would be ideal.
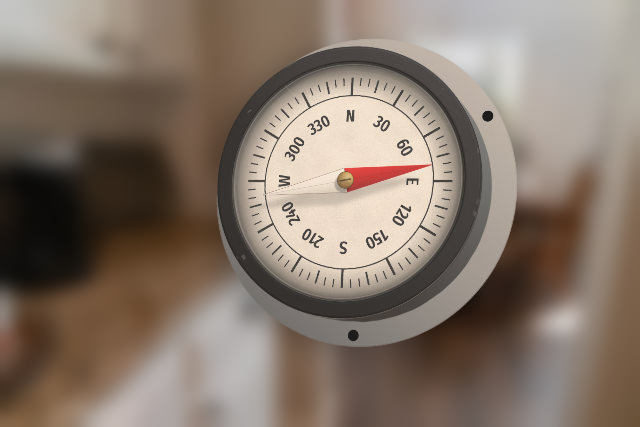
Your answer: 80°
